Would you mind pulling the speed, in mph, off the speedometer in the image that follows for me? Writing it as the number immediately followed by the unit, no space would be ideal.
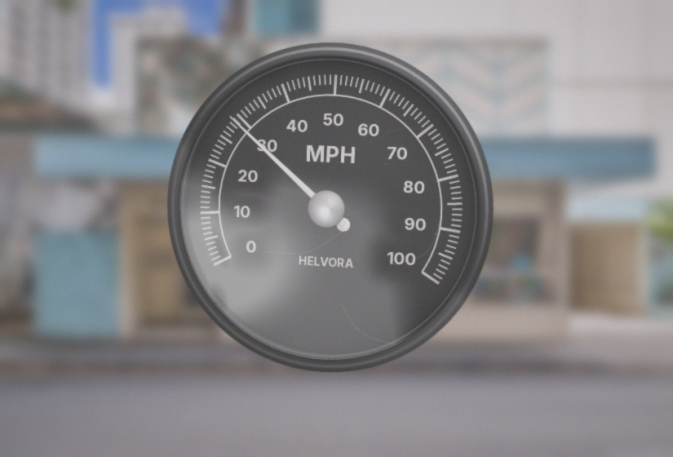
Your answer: 29mph
